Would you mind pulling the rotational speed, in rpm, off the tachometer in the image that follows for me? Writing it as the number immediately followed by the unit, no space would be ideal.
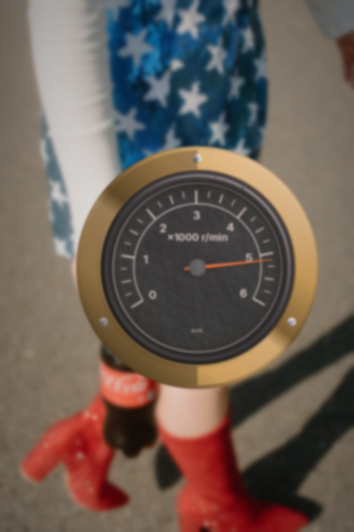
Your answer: 5125rpm
